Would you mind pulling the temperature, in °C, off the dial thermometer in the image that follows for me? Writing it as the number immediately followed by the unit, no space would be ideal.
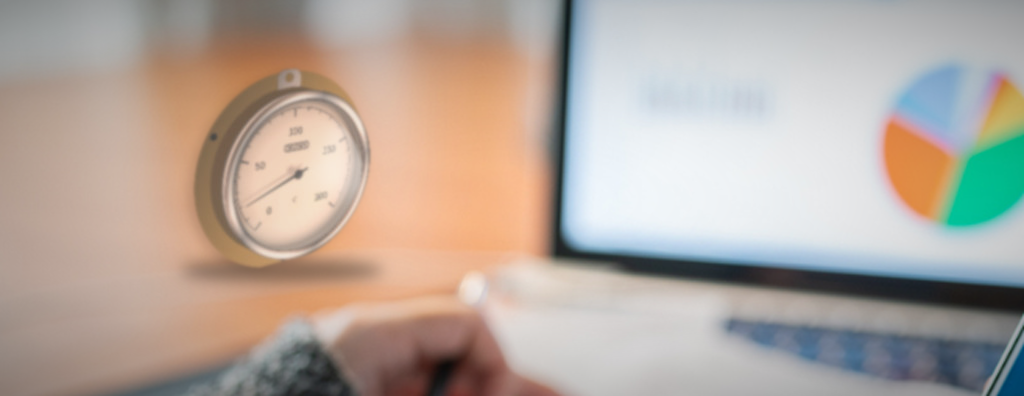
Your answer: 20°C
